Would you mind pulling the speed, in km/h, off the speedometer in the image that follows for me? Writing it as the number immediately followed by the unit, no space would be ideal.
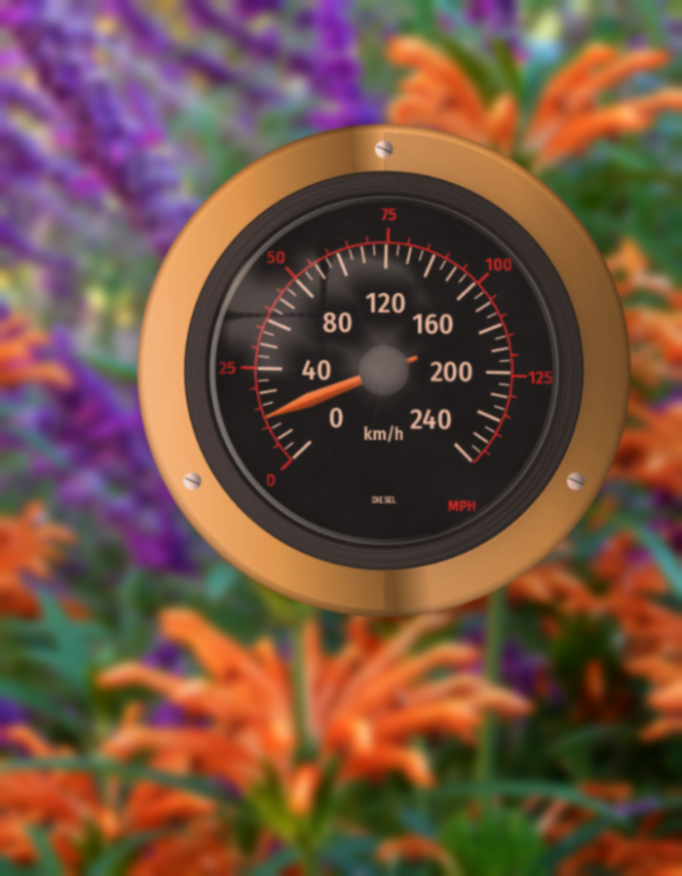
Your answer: 20km/h
